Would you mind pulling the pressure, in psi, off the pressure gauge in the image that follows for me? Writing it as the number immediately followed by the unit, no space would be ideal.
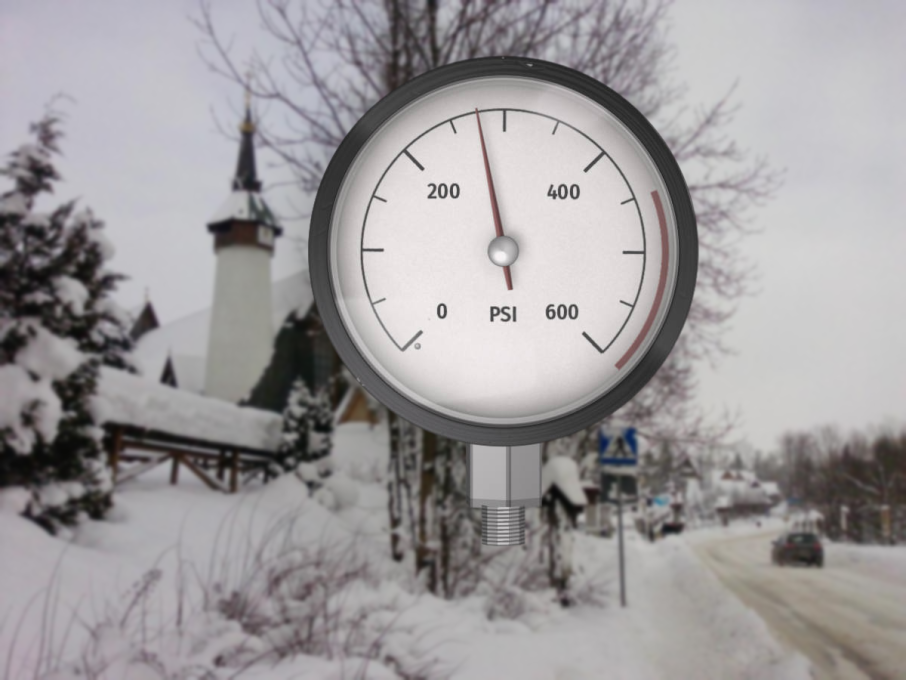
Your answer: 275psi
